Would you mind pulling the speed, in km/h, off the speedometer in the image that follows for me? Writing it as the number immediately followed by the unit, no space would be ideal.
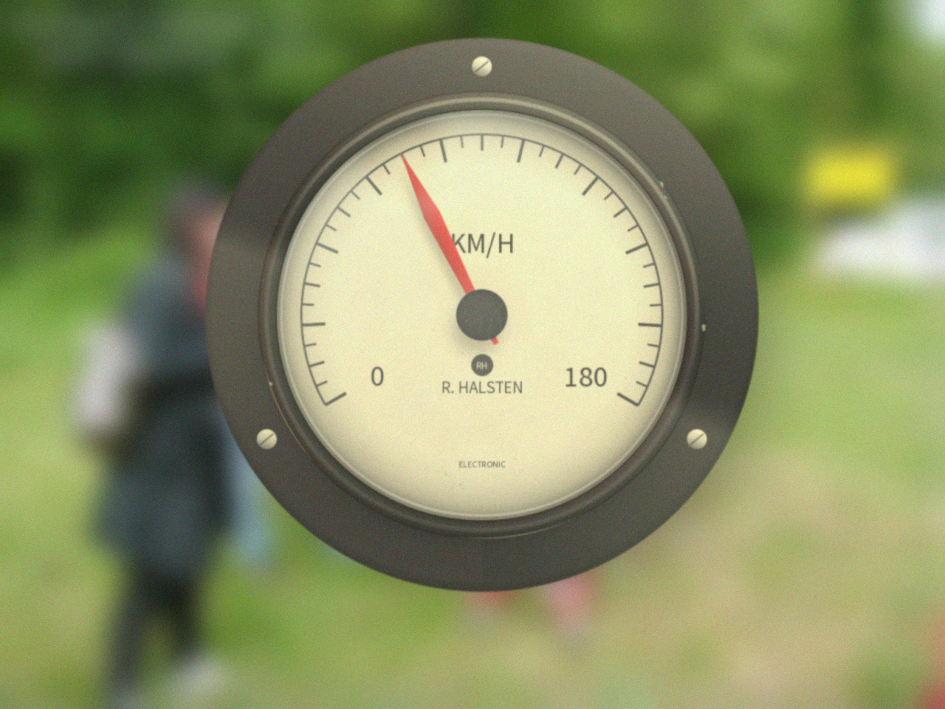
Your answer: 70km/h
